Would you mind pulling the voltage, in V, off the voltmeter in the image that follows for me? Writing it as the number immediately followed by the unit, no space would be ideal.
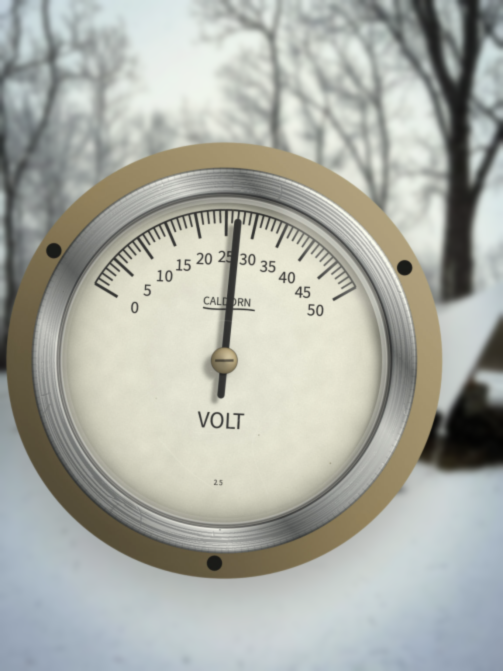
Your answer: 27V
